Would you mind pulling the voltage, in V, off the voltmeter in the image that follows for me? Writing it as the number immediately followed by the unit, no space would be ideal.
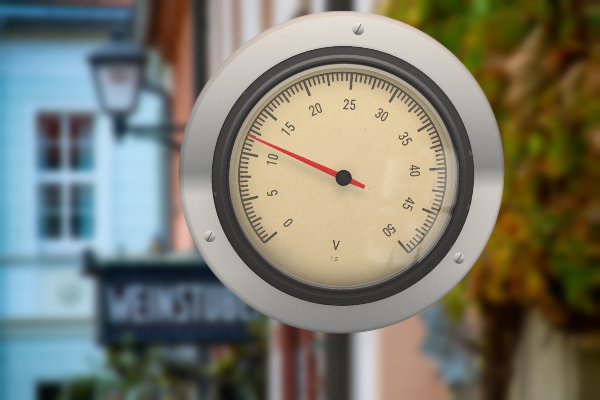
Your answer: 12V
